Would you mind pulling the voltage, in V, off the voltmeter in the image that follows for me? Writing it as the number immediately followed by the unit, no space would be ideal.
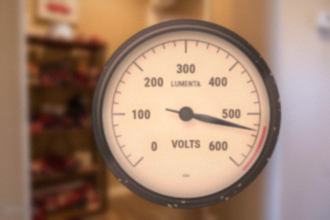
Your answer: 530V
